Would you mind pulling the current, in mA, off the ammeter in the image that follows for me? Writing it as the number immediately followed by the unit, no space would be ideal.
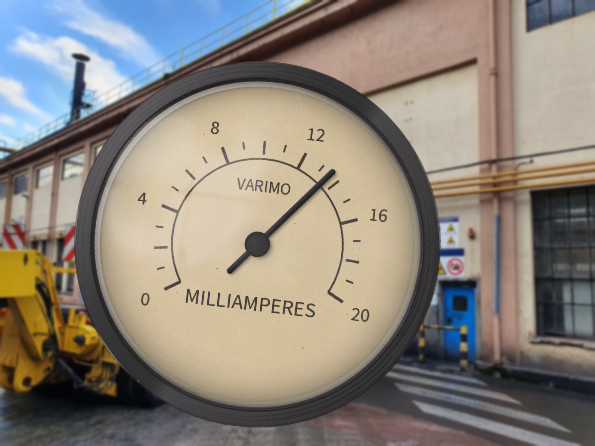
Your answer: 13.5mA
